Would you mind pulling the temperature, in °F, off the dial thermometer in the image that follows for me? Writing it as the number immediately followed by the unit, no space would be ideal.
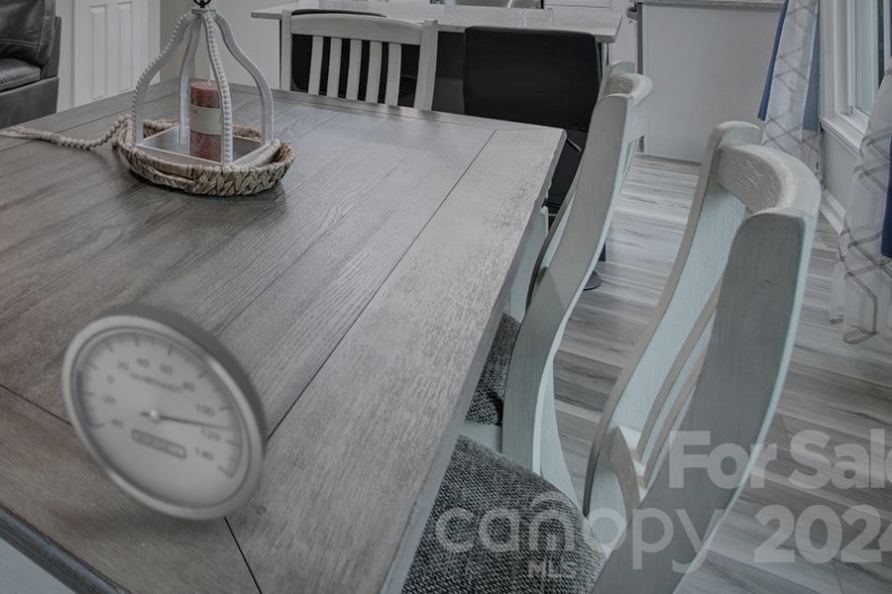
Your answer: 110°F
